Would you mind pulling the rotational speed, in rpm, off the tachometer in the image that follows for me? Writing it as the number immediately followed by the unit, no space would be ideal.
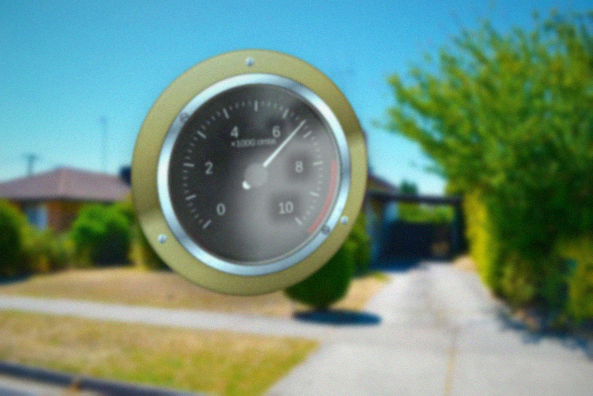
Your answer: 6600rpm
